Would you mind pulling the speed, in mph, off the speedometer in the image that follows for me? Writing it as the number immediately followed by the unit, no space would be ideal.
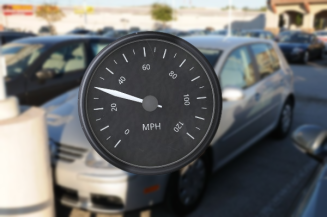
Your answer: 30mph
